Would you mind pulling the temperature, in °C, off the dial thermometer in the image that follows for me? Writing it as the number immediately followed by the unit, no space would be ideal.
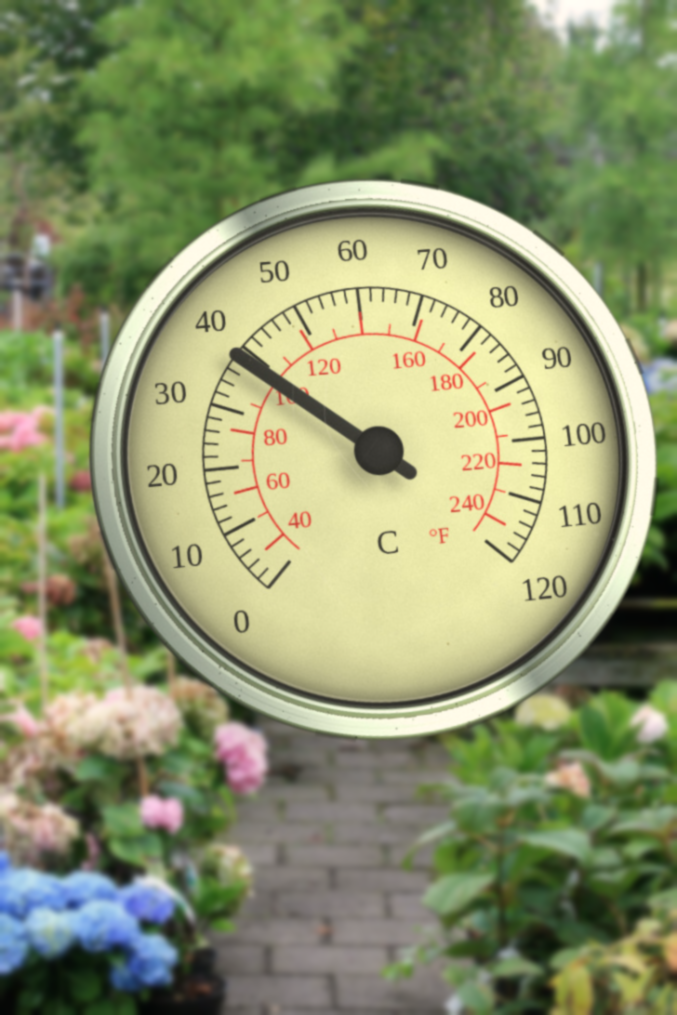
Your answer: 38°C
